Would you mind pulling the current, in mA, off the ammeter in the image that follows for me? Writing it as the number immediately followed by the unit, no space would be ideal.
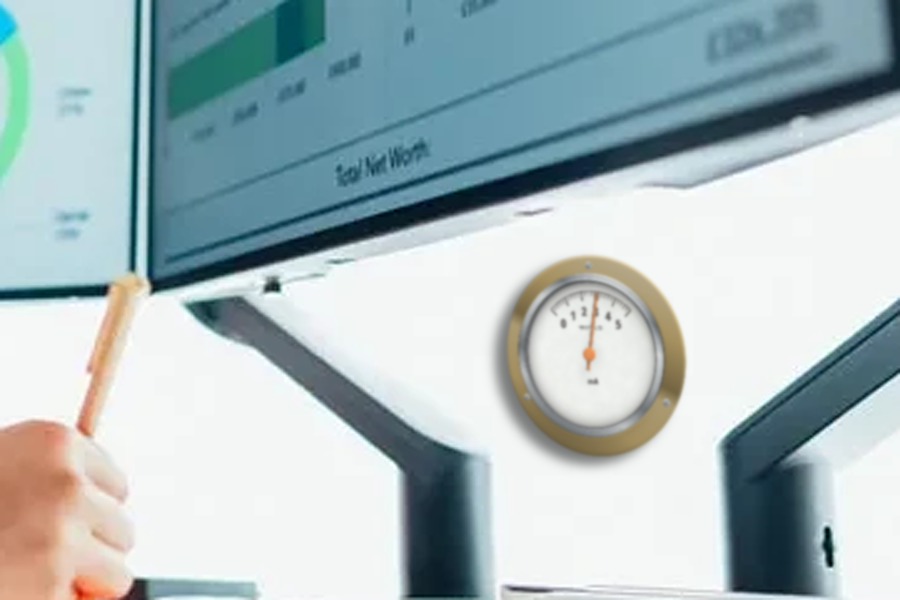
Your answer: 3mA
